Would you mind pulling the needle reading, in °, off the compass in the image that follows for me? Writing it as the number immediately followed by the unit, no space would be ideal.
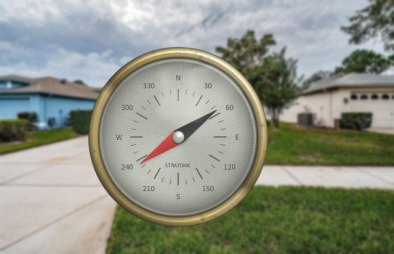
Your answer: 235°
